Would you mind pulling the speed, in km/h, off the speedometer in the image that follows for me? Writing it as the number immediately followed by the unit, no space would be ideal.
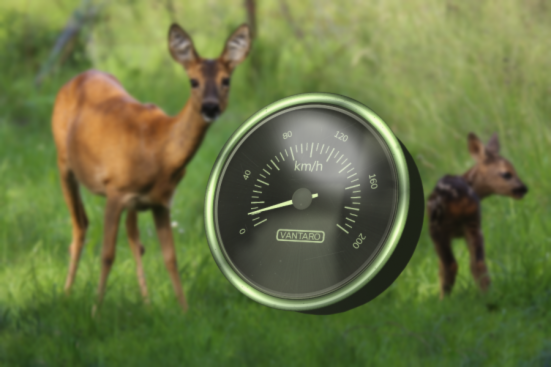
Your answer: 10km/h
